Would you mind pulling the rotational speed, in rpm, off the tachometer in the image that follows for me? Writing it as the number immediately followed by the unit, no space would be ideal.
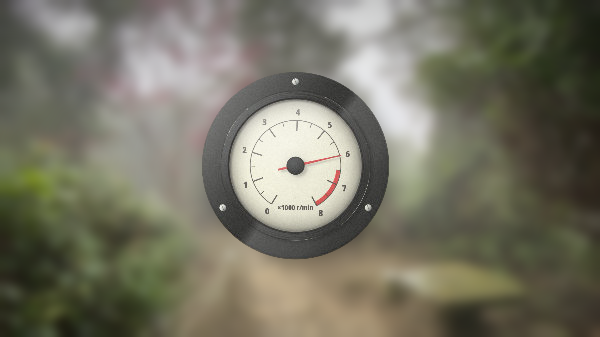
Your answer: 6000rpm
